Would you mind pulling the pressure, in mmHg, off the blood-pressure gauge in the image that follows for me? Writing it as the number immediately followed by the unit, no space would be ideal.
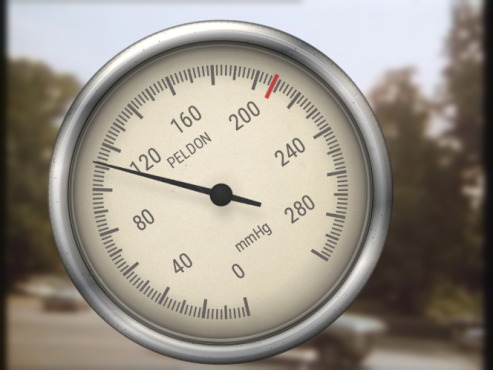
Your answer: 112mmHg
